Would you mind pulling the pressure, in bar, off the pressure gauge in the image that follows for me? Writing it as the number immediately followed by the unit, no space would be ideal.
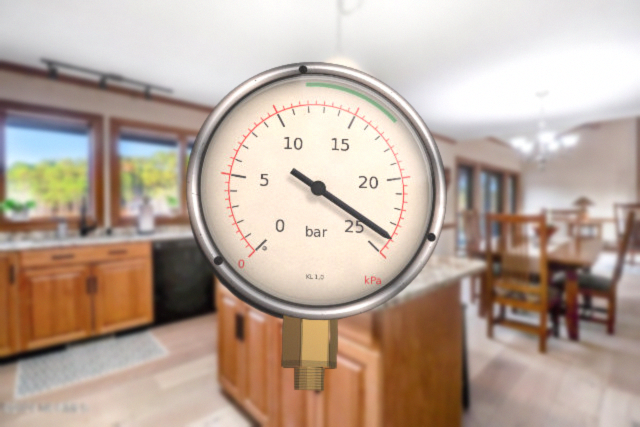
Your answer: 24bar
